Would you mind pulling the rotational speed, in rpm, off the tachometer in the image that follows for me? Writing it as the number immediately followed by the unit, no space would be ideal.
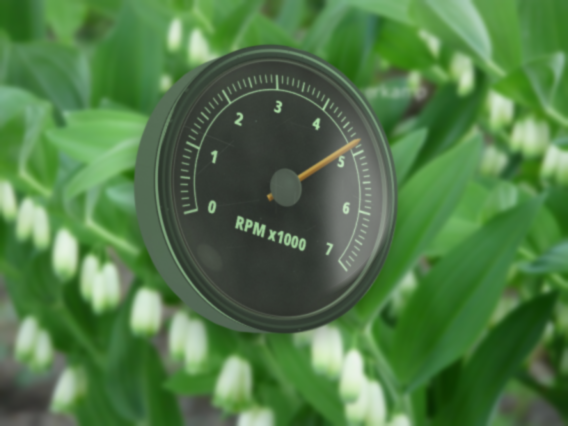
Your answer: 4800rpm
